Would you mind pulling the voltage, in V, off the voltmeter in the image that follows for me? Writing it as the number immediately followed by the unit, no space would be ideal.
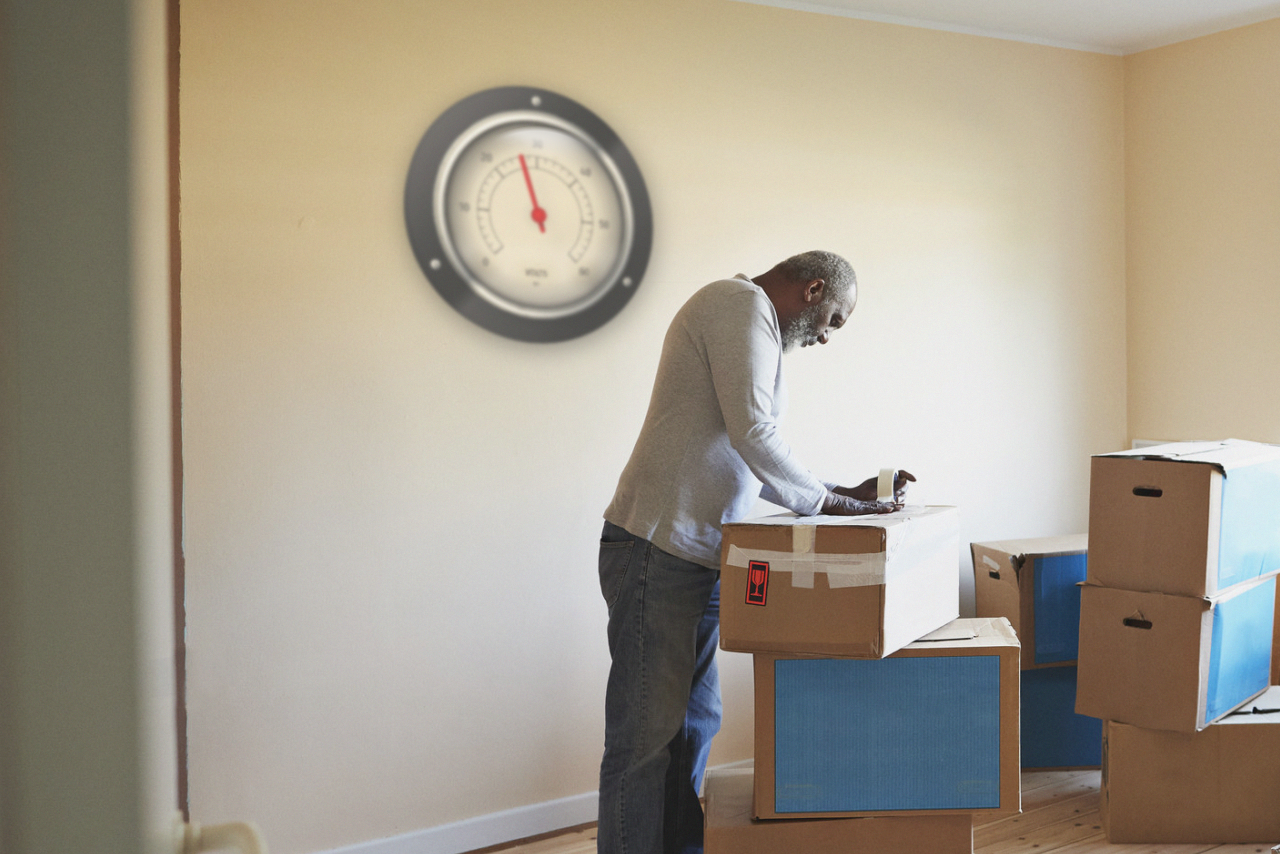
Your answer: 26V
